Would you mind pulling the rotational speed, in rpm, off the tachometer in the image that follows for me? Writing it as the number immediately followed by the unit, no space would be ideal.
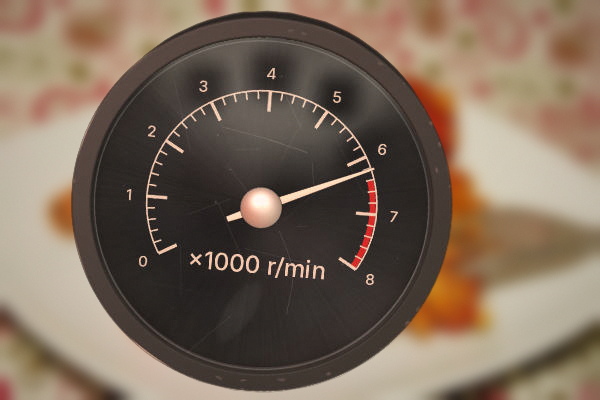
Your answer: 6200rpm
